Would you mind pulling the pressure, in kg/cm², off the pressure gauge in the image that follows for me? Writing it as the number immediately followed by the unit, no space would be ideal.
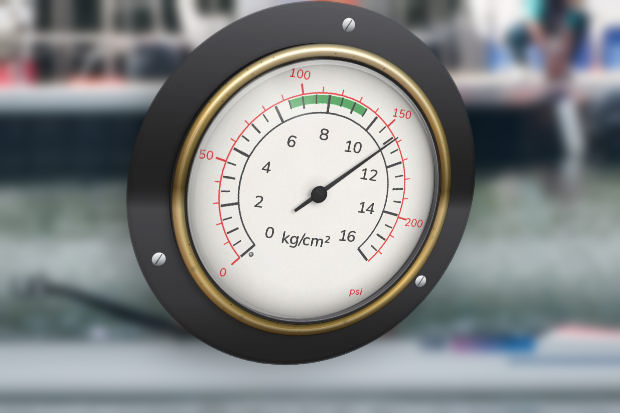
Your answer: 11kg/cm²
